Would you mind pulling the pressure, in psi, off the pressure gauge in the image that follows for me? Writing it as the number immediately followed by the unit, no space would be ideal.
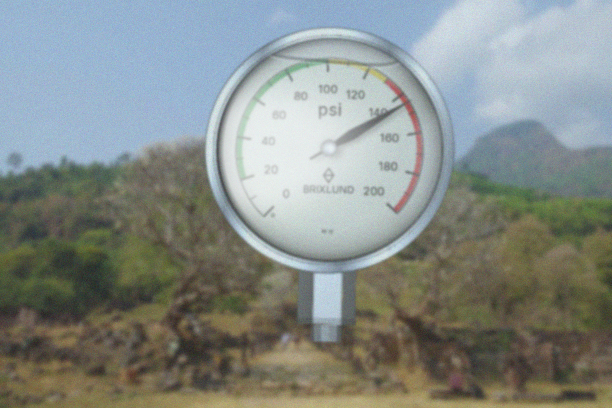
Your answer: 145psi
